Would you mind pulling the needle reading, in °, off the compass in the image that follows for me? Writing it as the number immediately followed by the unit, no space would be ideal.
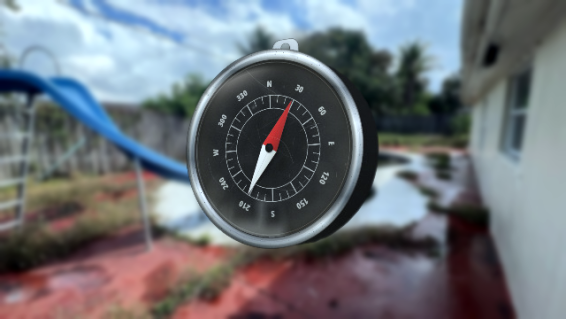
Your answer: 30°
